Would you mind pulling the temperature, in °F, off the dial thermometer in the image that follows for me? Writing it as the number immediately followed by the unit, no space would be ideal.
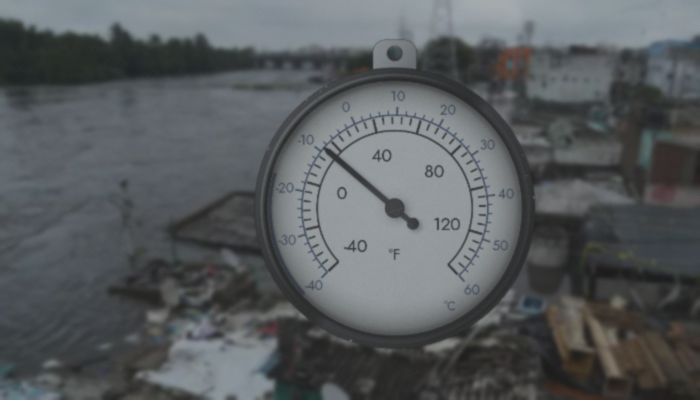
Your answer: 16°F
